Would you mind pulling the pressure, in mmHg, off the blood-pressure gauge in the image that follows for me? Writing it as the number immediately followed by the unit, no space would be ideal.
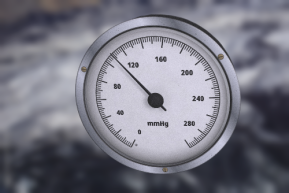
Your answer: 110mmHg
